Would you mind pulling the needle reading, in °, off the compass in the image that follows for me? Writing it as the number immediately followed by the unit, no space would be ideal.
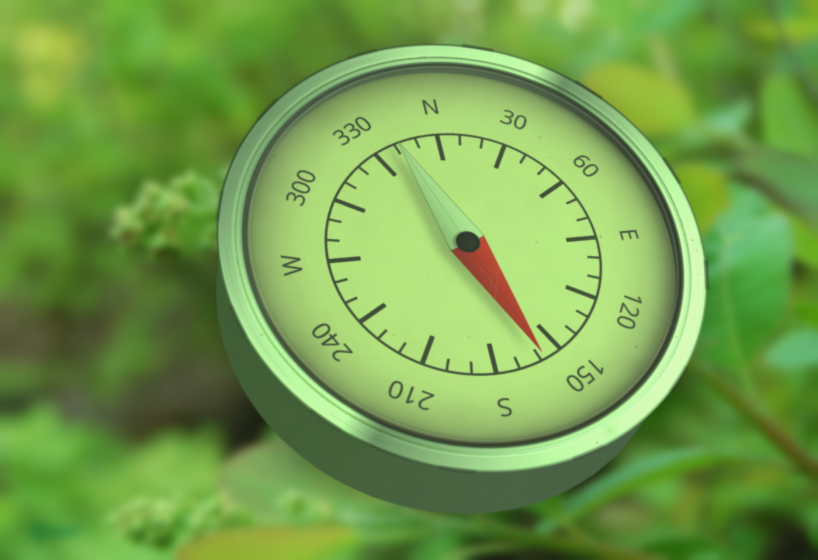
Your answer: 160°
